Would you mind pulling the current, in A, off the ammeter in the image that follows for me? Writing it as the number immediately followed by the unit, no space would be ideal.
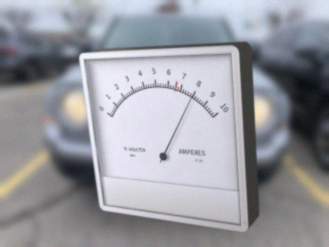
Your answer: 8A
